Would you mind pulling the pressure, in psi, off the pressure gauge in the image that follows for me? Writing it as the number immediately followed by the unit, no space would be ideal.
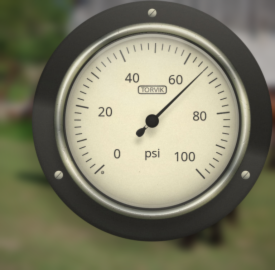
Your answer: 66psi
